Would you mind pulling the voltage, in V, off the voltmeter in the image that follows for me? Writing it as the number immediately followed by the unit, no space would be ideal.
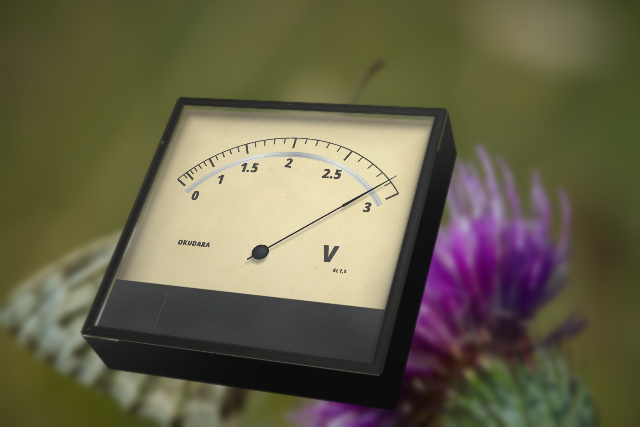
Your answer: 2.9V
